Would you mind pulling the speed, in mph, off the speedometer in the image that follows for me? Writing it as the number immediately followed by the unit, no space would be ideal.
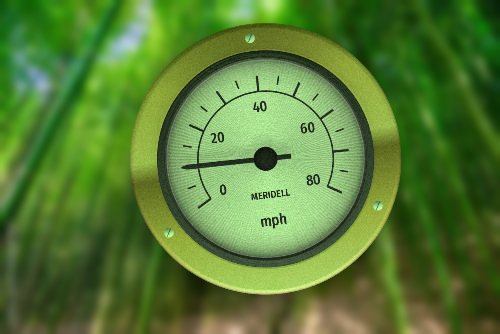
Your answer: 10mph
